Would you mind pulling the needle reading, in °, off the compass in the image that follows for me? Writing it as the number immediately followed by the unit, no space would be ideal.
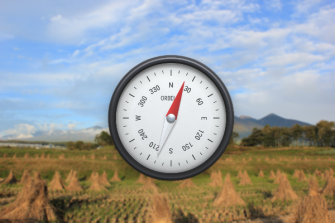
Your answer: 20°
